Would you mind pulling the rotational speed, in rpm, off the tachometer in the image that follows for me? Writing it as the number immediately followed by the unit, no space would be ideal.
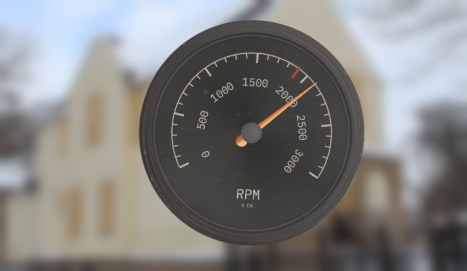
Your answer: 2100rpm
